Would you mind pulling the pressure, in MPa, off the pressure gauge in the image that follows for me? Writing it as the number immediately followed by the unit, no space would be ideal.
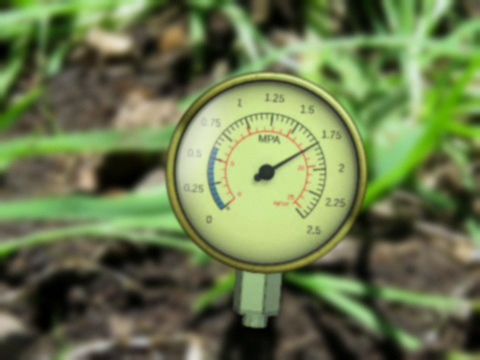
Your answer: 1.75MPa
